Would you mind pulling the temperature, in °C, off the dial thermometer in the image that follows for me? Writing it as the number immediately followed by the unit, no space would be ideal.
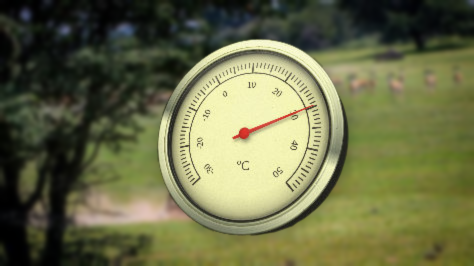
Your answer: 30°C
